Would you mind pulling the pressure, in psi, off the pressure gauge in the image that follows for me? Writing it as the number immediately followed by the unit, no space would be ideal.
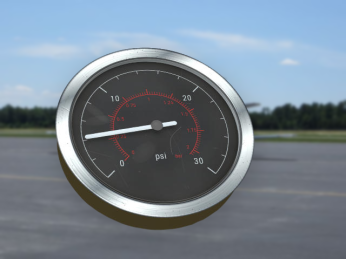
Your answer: 4psi
